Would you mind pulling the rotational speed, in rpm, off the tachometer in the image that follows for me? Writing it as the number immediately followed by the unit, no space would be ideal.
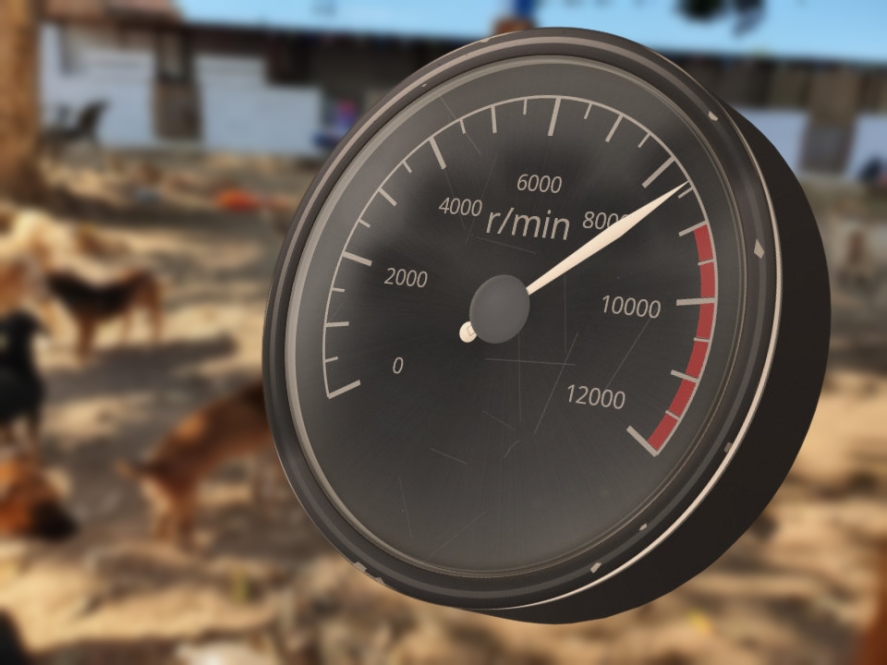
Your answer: 8500rpm
